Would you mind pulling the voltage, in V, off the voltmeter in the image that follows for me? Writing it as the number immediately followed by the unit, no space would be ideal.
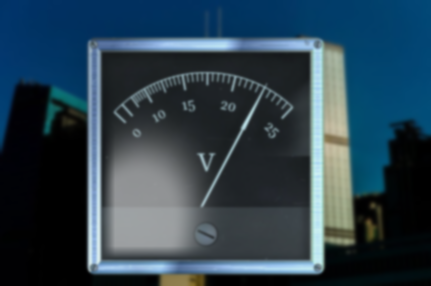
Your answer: 22.5V
